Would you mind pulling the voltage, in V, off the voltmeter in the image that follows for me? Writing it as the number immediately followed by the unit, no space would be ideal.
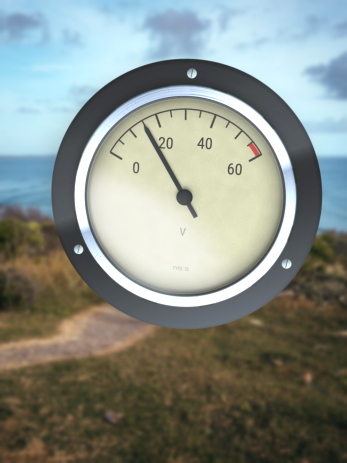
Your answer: 15V
